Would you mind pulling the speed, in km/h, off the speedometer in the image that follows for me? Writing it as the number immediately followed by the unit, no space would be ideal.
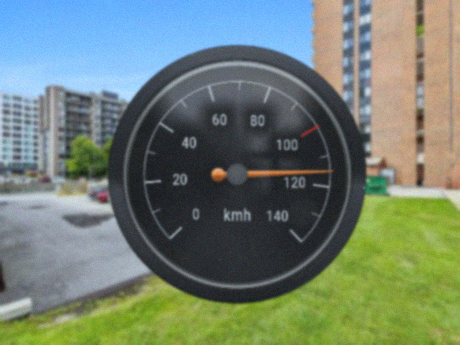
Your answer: 115km/h
